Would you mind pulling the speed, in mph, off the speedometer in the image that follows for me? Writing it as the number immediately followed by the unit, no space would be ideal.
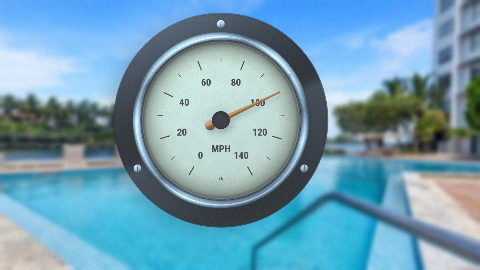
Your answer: 100mph
